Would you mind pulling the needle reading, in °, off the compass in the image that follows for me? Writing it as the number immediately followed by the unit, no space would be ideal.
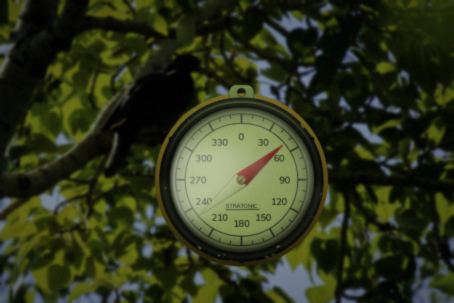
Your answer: 50°
